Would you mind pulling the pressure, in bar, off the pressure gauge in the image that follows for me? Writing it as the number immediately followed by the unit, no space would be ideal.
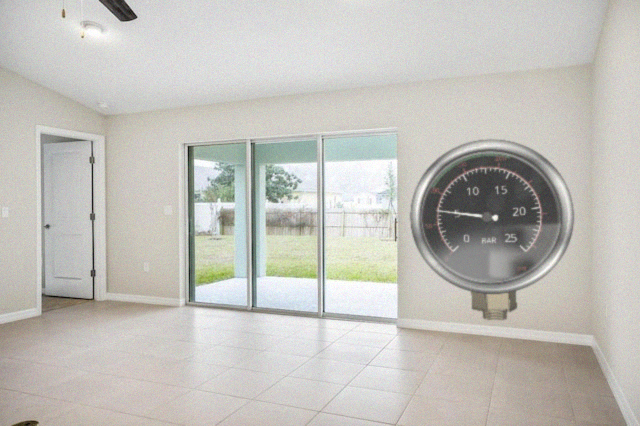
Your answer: 5bar
